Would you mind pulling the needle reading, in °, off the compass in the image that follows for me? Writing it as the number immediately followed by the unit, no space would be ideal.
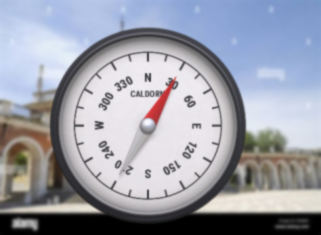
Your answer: 30°
